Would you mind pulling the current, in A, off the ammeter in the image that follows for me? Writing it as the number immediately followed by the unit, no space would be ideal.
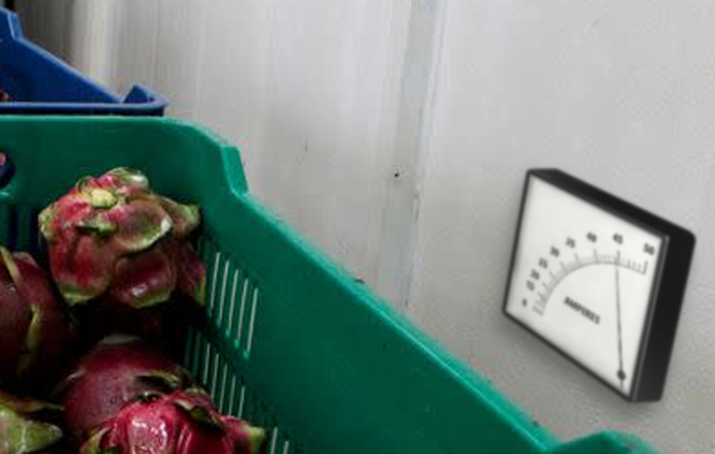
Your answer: 45A
